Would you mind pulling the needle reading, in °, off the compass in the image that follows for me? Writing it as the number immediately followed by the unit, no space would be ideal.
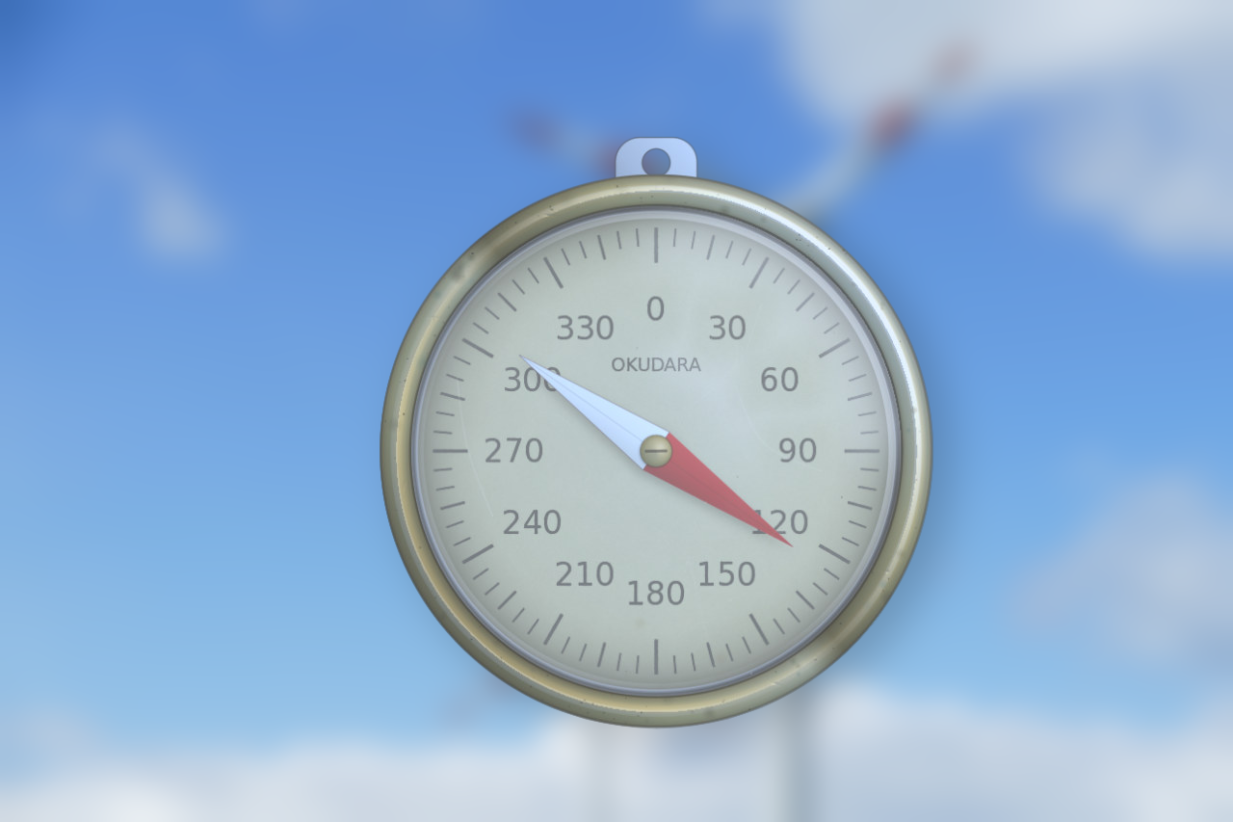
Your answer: 125°
